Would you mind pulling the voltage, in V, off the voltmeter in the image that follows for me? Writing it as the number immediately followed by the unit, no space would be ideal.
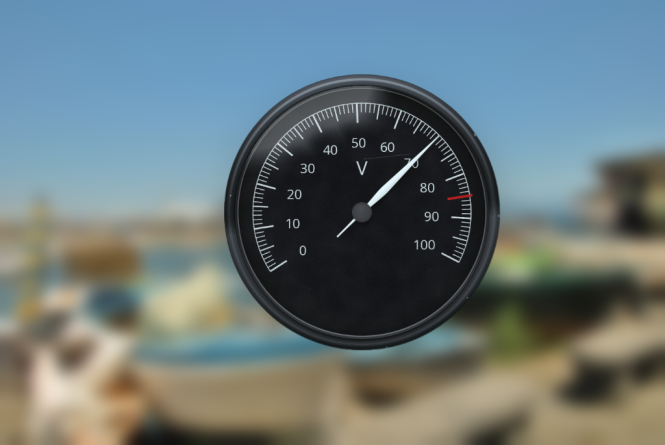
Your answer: 70V
